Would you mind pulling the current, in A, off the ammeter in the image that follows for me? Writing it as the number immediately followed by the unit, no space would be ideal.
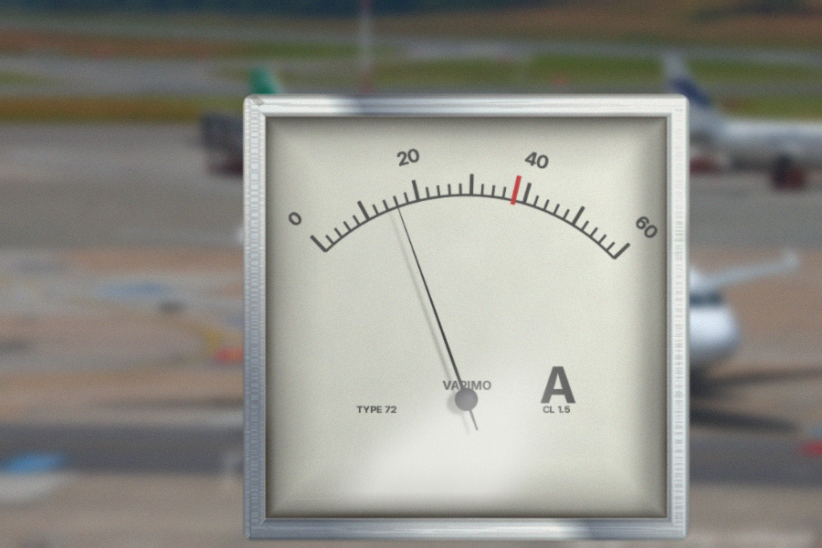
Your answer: 16A
